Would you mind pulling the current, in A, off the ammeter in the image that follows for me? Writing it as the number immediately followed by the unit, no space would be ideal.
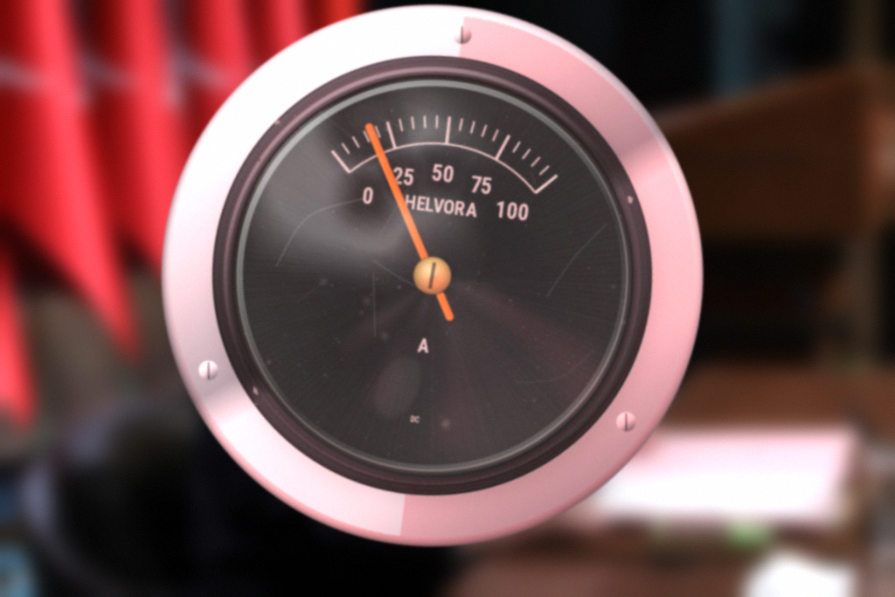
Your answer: 17.5A
